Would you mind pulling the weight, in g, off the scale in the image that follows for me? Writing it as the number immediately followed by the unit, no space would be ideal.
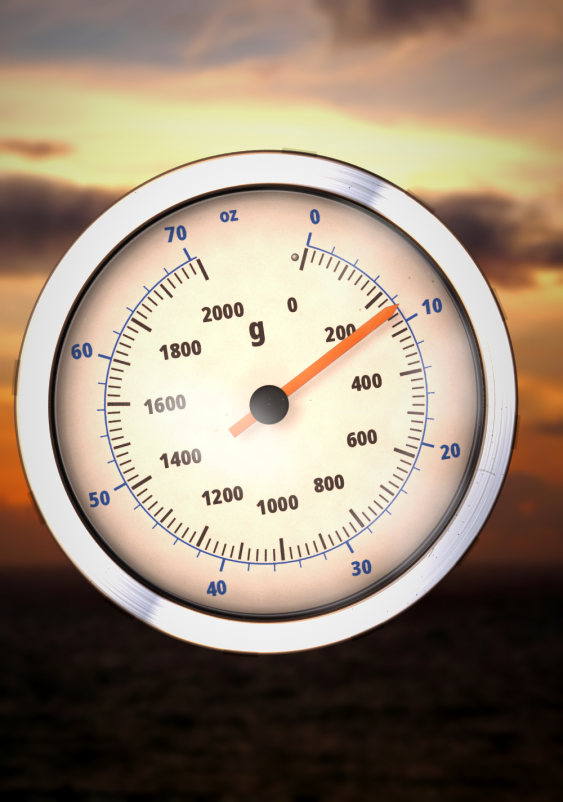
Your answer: 240g
